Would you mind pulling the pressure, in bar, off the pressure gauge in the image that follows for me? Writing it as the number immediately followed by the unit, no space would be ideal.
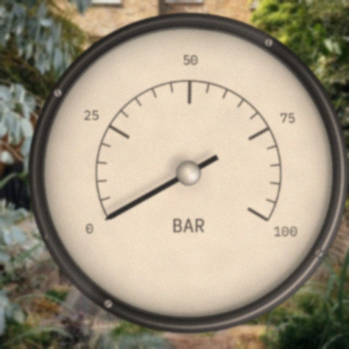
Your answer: 0bar
